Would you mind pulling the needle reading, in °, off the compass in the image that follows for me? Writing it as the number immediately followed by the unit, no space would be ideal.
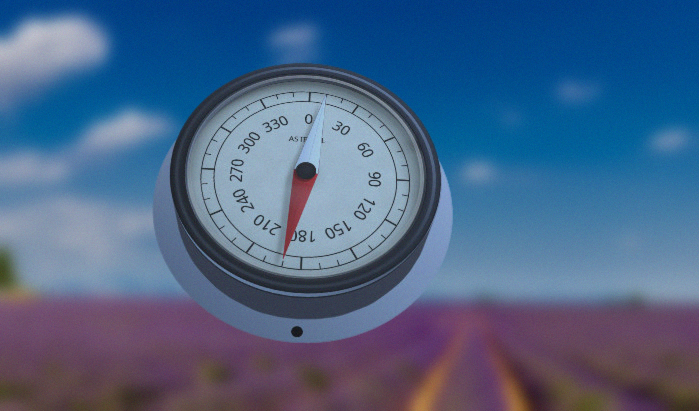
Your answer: 190°
